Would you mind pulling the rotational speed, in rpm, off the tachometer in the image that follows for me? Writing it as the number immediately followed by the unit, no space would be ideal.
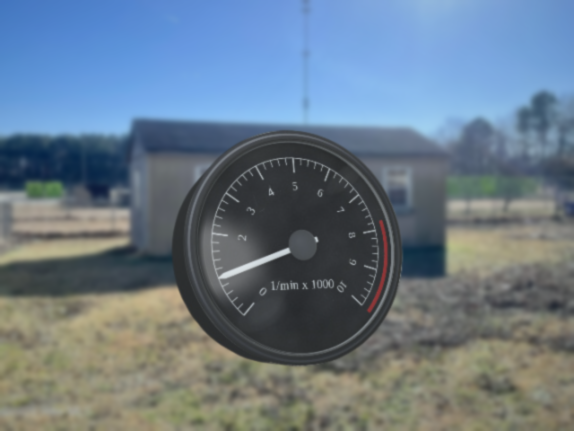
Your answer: 1000rpm
